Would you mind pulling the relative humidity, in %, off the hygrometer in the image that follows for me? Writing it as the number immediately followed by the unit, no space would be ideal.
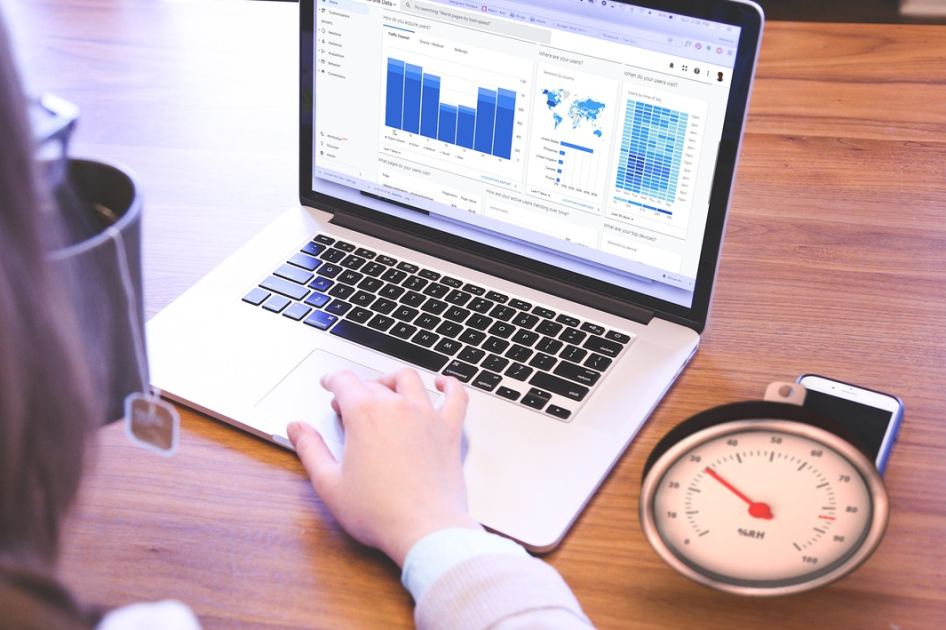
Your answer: 30%
